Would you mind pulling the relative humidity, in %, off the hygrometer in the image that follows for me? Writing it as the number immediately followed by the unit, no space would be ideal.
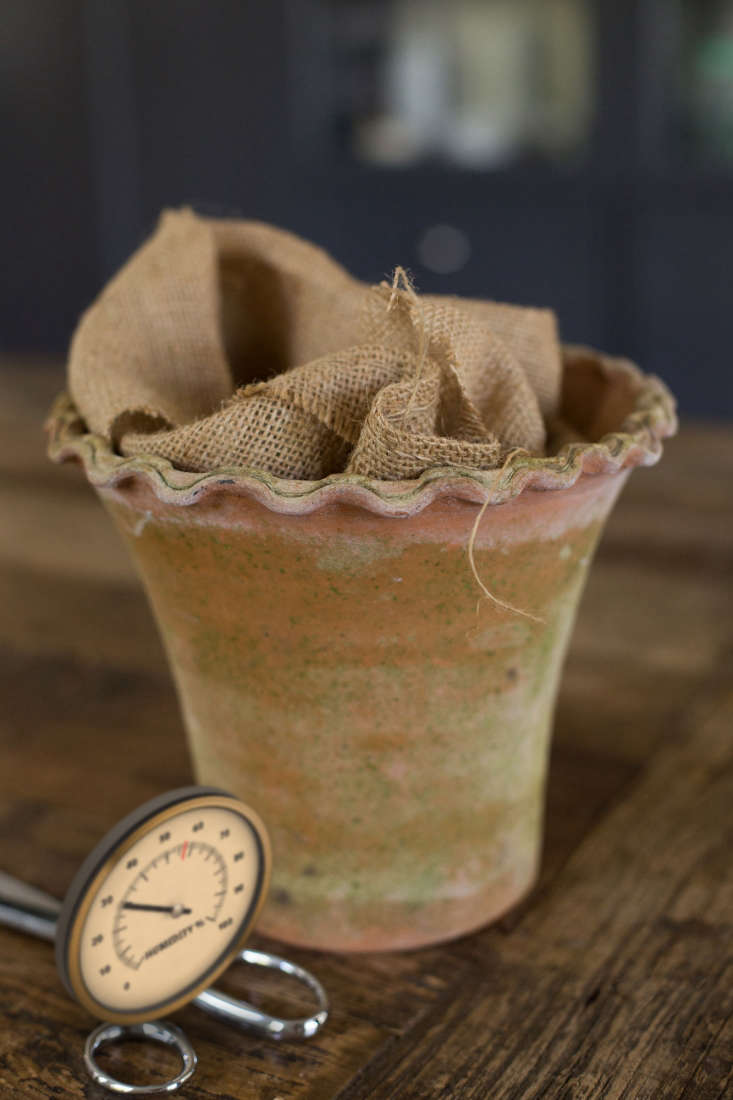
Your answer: 30%
